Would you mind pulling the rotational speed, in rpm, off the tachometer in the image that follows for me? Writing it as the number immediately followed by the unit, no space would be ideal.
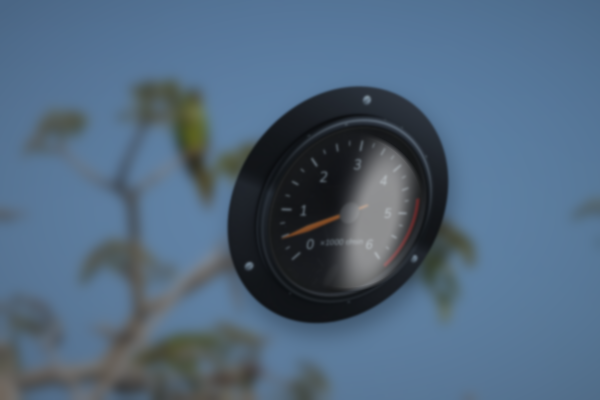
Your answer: 500rpm
